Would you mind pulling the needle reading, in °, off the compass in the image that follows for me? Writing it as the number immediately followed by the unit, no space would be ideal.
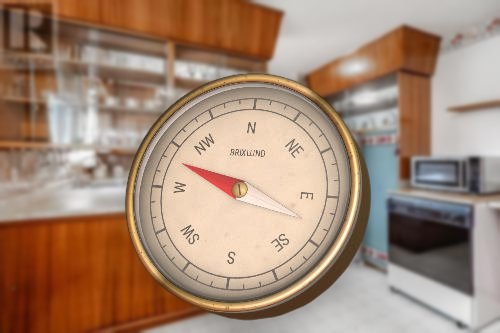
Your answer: 290°
